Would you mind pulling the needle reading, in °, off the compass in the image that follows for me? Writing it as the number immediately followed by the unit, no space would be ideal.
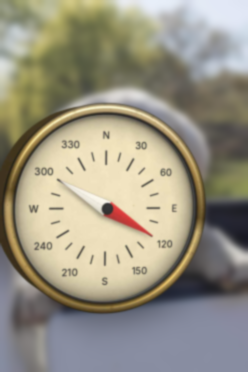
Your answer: 120°
